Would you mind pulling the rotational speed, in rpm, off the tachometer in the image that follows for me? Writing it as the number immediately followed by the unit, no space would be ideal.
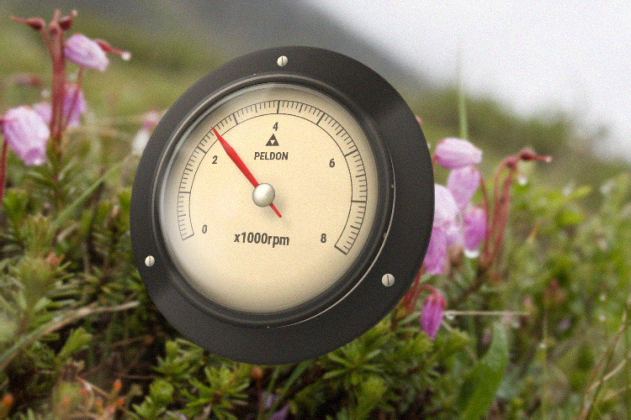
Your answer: 2500rpm
